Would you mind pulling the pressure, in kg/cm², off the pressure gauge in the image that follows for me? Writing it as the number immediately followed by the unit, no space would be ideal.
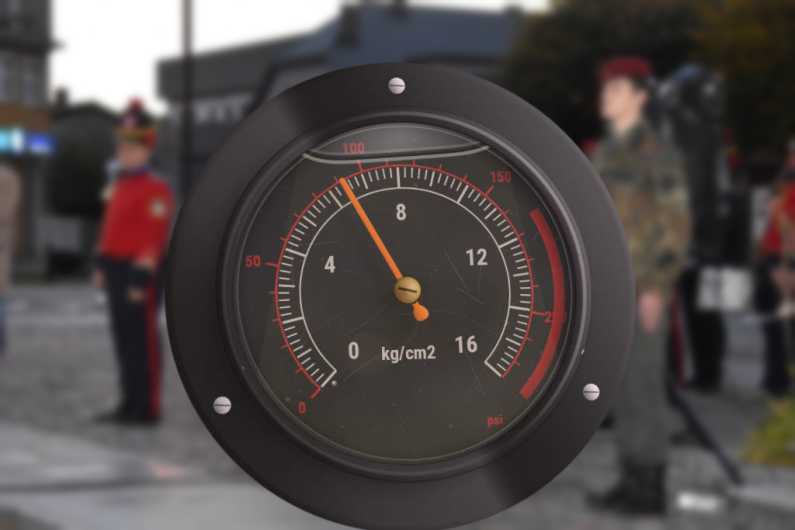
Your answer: 6.4kg/cm²
